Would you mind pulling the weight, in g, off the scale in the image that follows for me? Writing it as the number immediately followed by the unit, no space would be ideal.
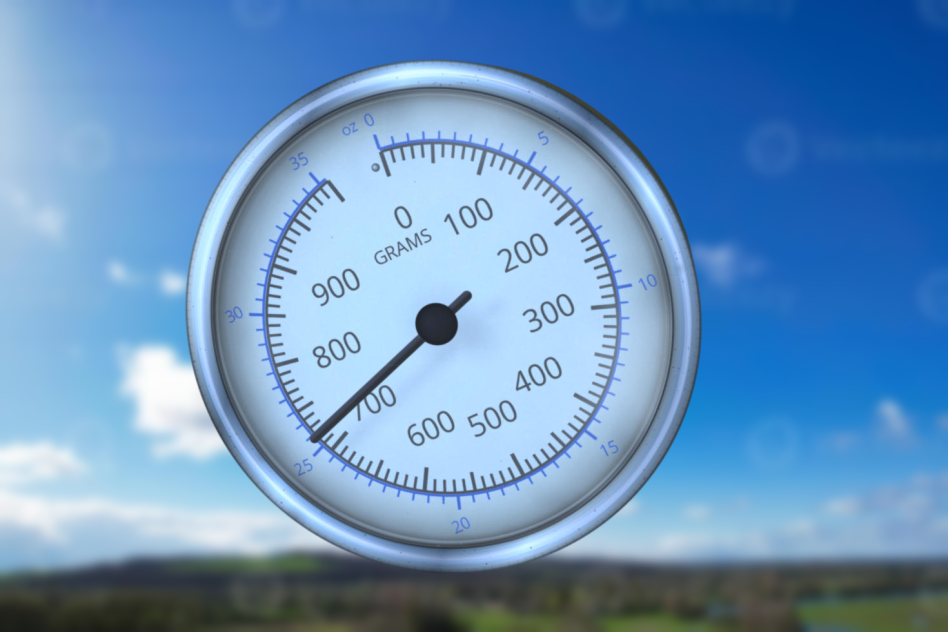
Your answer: 720g
